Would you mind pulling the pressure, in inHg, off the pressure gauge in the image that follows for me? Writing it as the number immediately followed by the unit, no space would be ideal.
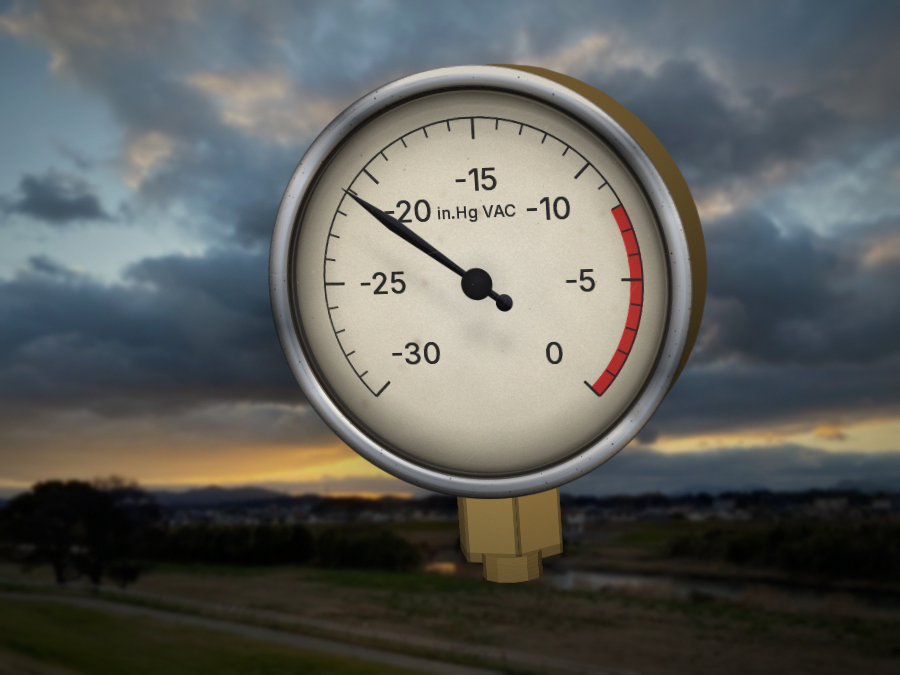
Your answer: -21inHg
